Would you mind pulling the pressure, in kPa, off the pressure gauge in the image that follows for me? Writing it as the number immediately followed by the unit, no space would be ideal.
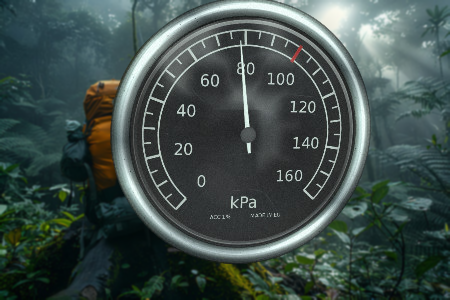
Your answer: 77.5kPa
